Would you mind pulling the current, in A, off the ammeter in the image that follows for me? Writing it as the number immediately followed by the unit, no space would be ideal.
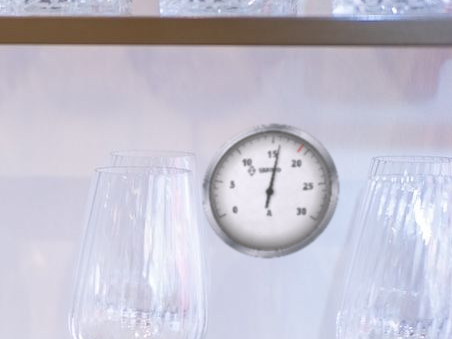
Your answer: 16A
